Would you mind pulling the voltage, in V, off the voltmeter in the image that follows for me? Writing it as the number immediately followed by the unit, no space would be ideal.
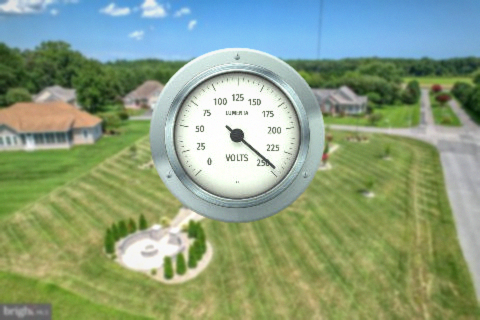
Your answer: 245V
